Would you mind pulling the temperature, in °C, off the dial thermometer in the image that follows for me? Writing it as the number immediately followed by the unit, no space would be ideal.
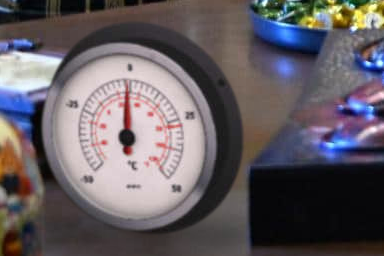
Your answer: 0°C
